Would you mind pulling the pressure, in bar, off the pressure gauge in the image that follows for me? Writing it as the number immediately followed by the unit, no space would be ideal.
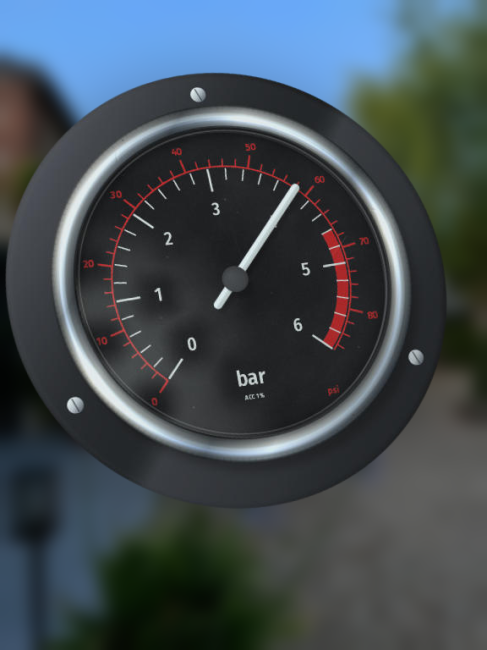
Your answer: 4bar
